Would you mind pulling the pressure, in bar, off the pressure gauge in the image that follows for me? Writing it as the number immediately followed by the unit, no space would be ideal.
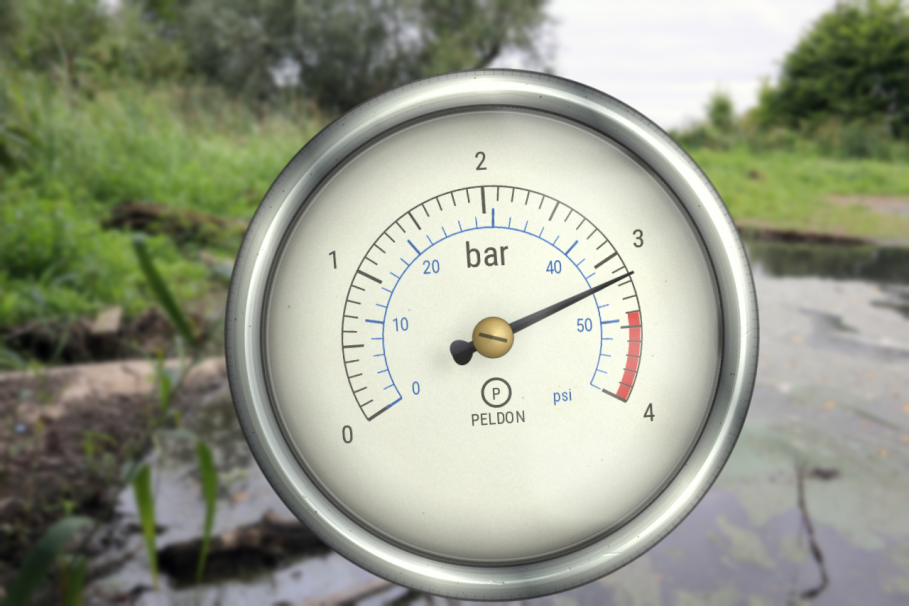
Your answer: 3.15bar
